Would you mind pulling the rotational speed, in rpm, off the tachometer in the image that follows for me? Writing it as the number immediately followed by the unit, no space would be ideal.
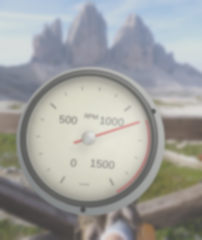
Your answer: 1100rpm
